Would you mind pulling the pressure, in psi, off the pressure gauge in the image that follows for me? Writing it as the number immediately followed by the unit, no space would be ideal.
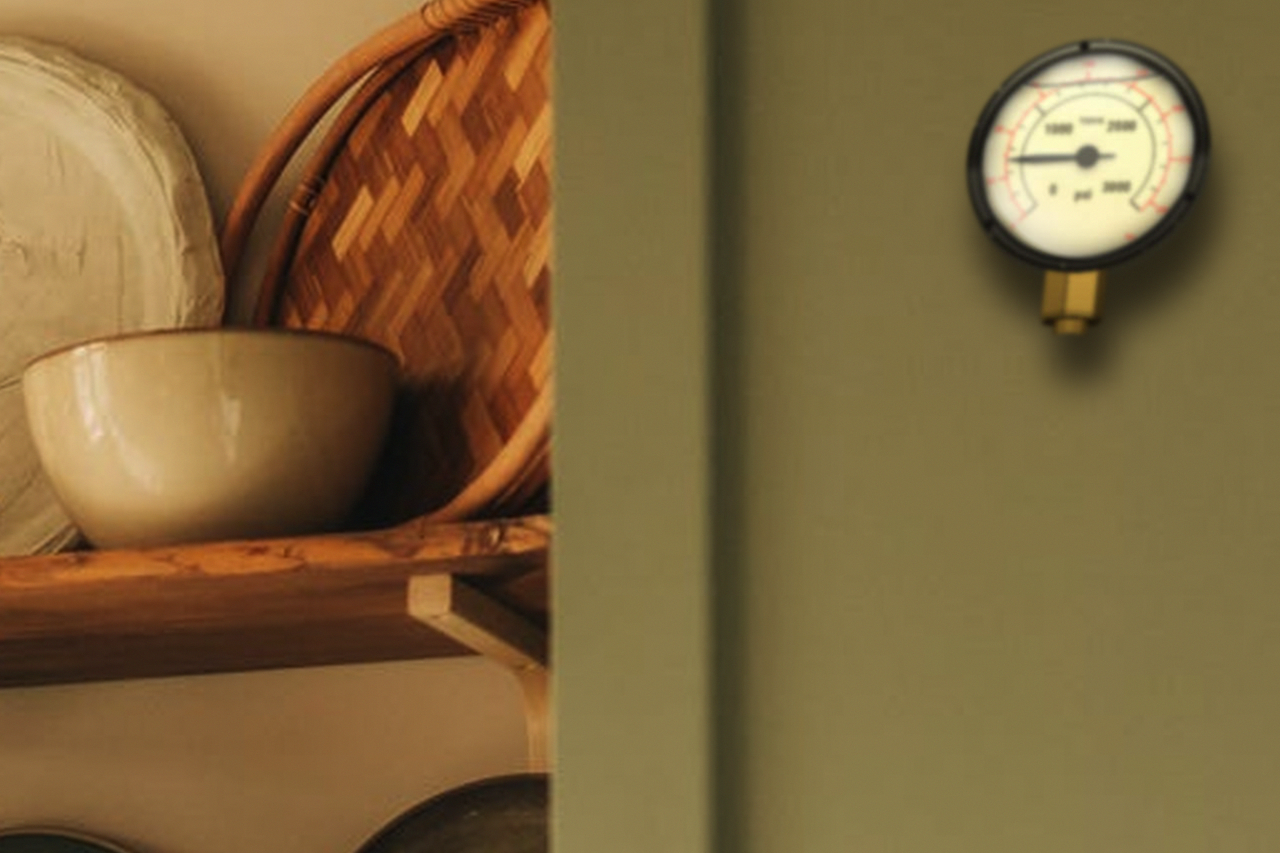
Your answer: 500psi
